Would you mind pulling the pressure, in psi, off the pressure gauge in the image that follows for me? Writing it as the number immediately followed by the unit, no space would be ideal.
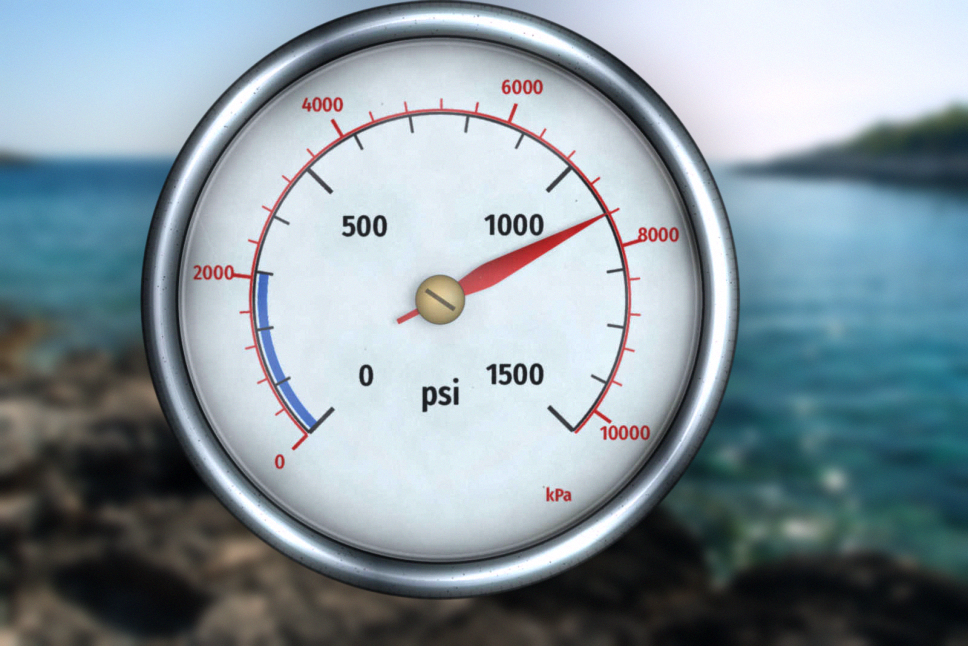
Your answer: 1100psi
